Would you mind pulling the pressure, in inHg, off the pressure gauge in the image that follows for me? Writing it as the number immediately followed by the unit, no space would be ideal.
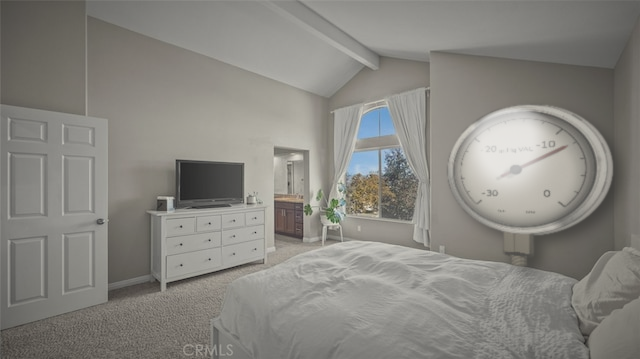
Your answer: -8inHg
